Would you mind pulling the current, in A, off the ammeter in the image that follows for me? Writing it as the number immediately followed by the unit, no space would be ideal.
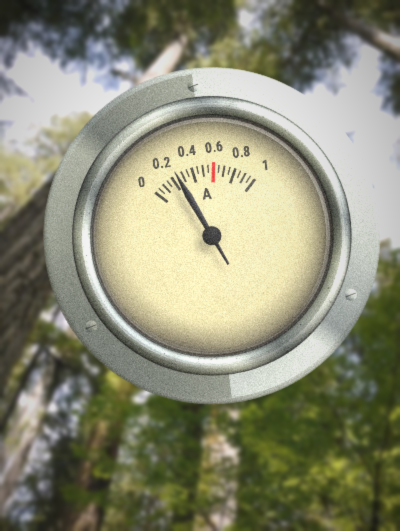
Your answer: 0.25A
